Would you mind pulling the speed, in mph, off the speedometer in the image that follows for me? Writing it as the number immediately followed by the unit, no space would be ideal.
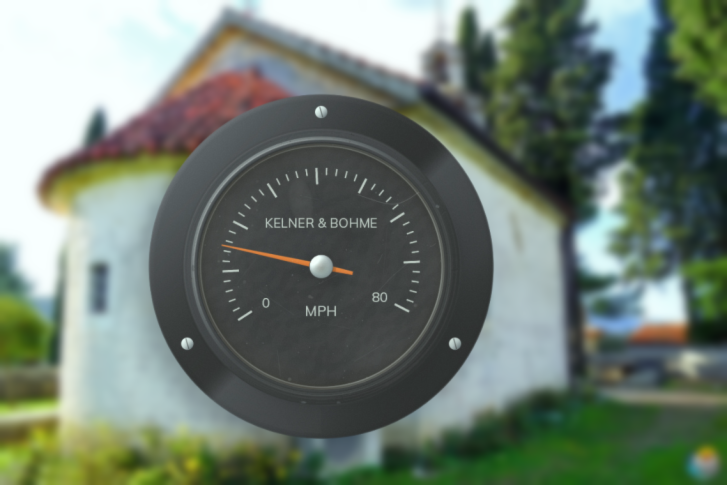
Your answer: 15mph
